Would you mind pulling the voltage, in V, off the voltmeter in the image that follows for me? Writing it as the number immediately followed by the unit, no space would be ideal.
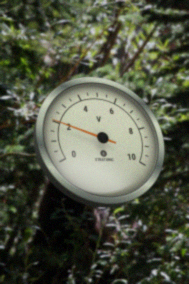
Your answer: 2V
